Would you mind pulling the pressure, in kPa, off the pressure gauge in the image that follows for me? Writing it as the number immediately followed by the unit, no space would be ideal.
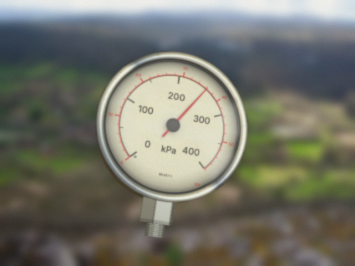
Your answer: 250kPa
